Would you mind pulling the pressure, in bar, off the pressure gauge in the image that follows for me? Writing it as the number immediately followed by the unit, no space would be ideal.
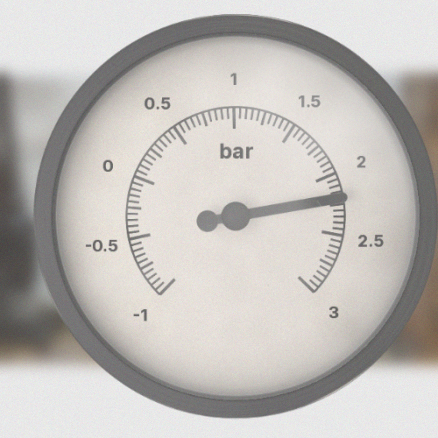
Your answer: 2.2bar
